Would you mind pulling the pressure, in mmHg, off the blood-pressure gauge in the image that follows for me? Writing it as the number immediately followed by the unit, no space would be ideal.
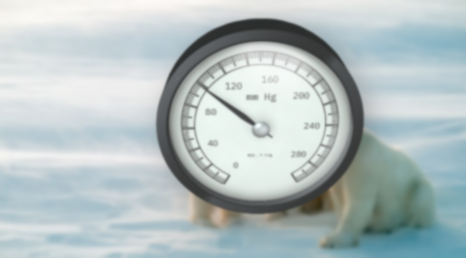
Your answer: 100mmHg
